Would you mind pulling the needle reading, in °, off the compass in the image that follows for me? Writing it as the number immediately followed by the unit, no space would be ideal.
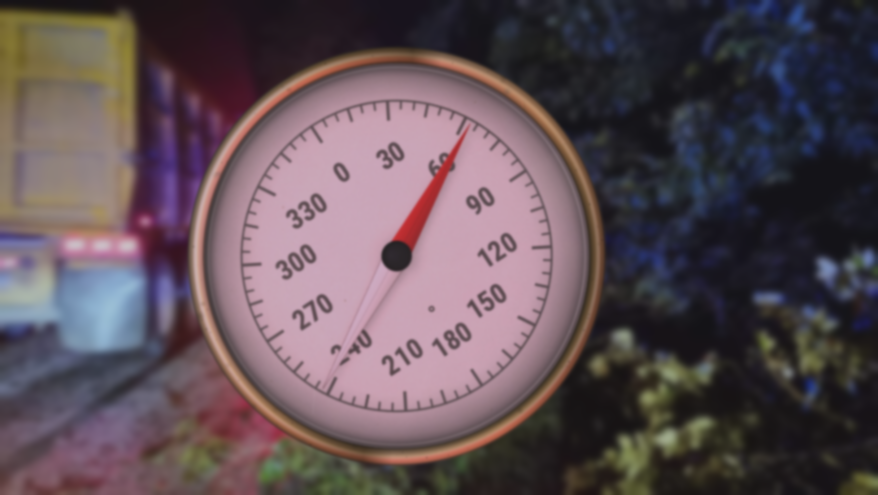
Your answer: 62.5°
